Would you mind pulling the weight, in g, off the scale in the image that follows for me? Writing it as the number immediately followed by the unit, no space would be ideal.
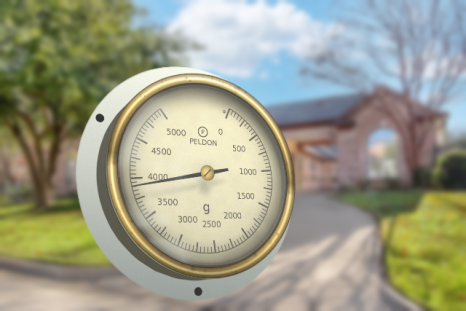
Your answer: 3900g
